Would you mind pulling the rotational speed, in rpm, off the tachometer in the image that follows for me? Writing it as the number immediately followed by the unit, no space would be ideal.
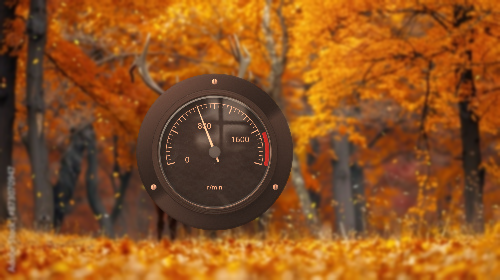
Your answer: 800rpm
